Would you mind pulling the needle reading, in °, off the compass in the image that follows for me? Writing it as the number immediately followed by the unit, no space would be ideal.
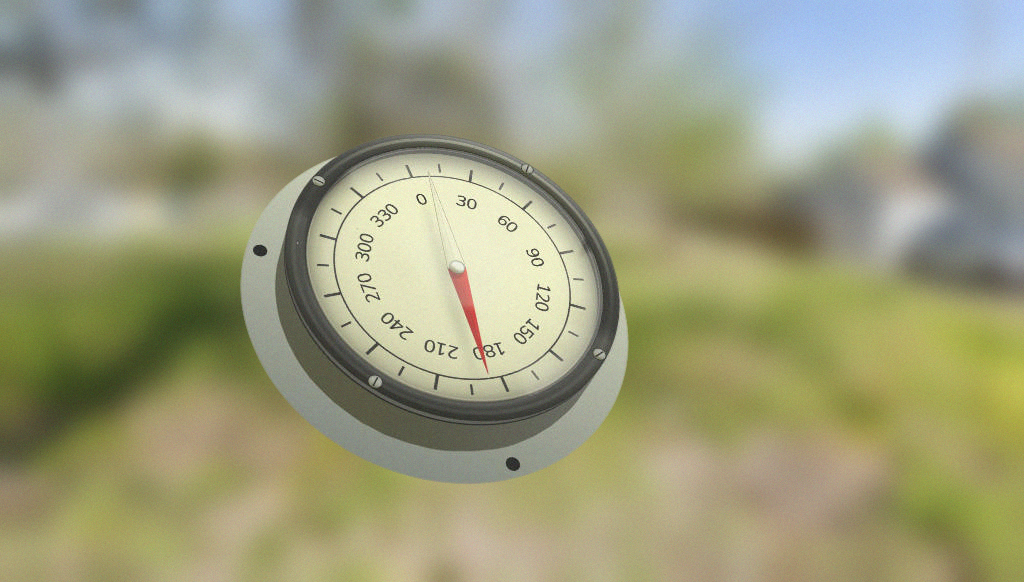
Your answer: 187.5°
